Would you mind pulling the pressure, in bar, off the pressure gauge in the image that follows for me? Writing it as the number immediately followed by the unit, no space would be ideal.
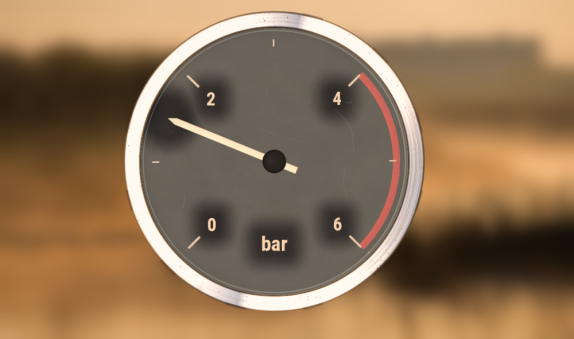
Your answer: 1.5bar
